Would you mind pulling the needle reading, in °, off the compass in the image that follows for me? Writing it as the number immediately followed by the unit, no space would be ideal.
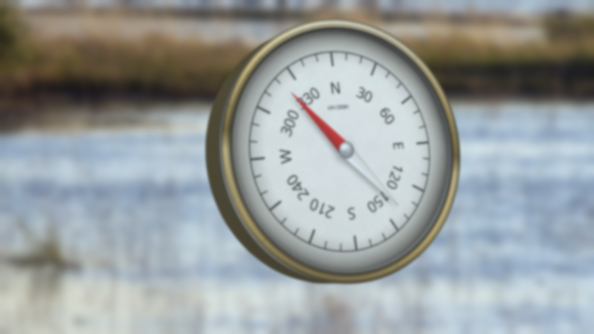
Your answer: 320°
